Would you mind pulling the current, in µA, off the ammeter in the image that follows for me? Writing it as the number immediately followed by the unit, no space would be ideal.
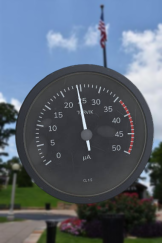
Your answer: 24µA
